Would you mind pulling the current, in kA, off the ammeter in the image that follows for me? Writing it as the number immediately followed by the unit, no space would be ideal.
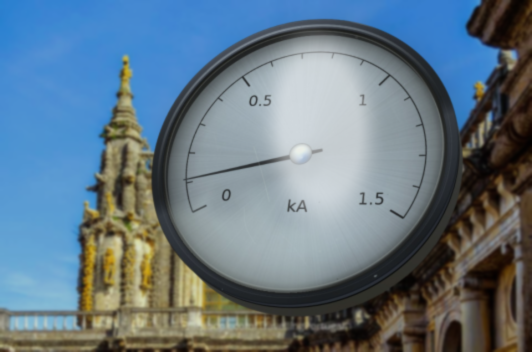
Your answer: 0.1kA
